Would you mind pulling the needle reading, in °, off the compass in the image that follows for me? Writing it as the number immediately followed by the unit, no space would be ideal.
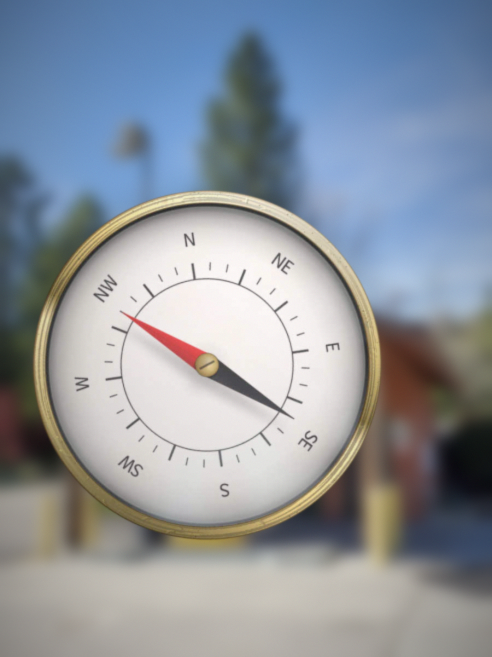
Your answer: 310°
